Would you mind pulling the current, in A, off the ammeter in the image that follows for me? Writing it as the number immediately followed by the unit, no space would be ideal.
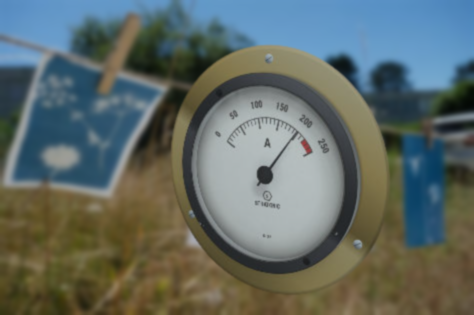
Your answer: 200A
